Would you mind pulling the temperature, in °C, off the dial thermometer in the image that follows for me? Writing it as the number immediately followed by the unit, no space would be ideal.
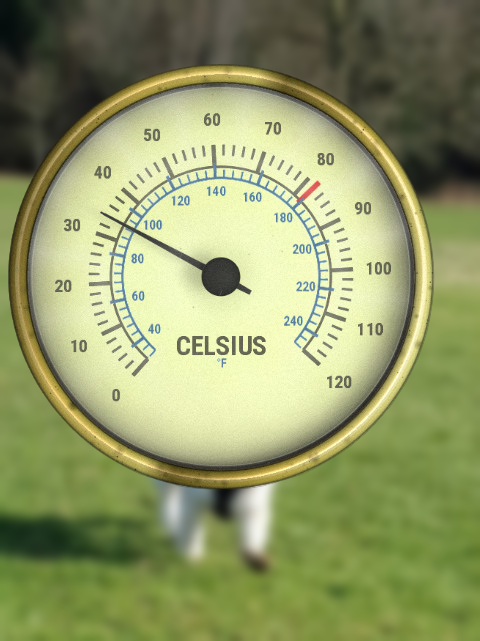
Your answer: 34°C
